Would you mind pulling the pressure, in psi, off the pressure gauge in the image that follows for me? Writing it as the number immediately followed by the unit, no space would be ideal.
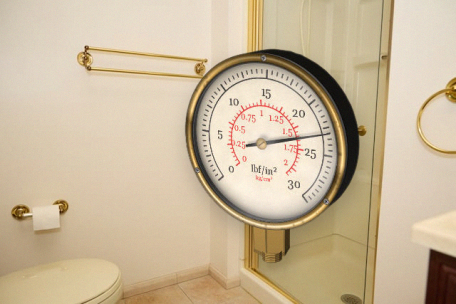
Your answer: 23psi
